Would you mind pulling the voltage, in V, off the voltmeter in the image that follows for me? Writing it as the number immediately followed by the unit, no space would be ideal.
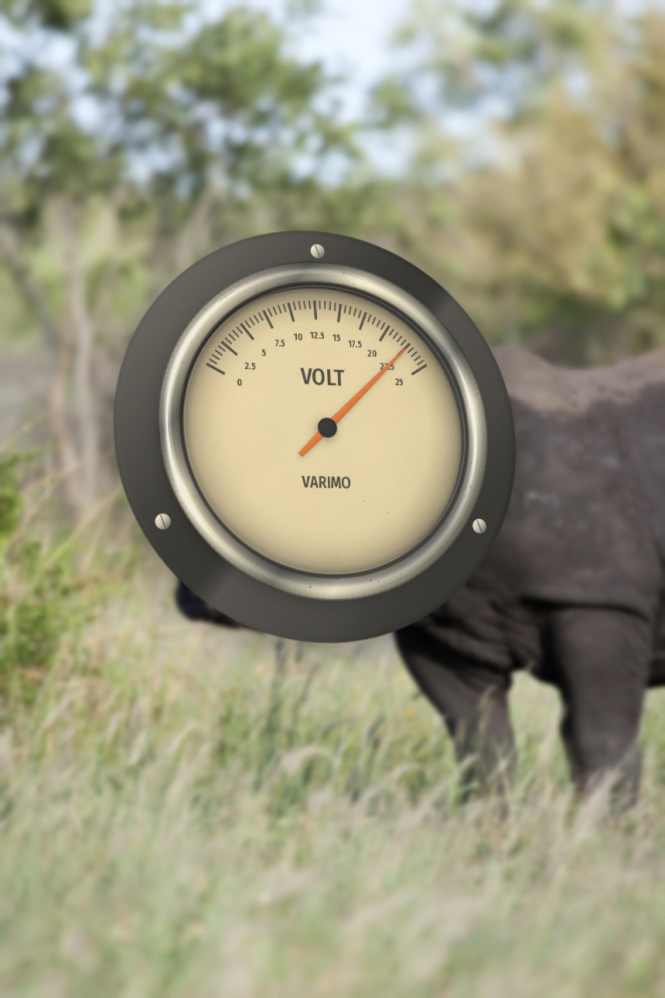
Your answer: 22.5V
